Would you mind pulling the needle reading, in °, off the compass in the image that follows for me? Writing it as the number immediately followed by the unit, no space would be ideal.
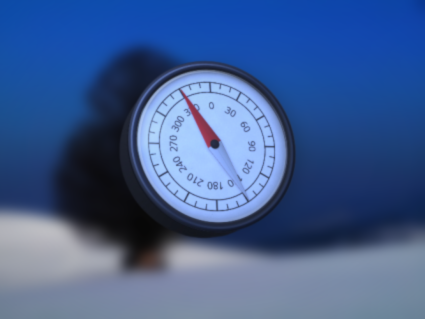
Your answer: 330°
